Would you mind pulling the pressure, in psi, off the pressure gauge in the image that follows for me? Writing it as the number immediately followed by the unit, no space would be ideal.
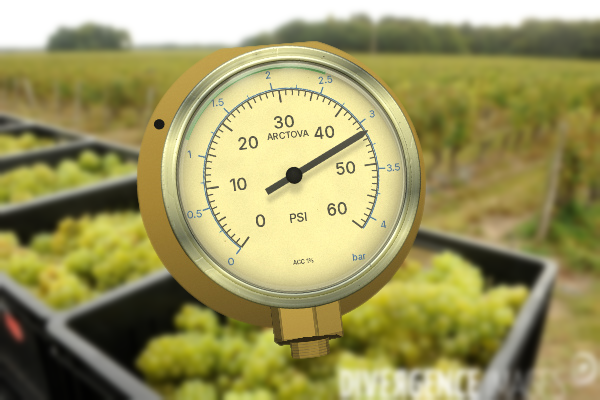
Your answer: 45psi
